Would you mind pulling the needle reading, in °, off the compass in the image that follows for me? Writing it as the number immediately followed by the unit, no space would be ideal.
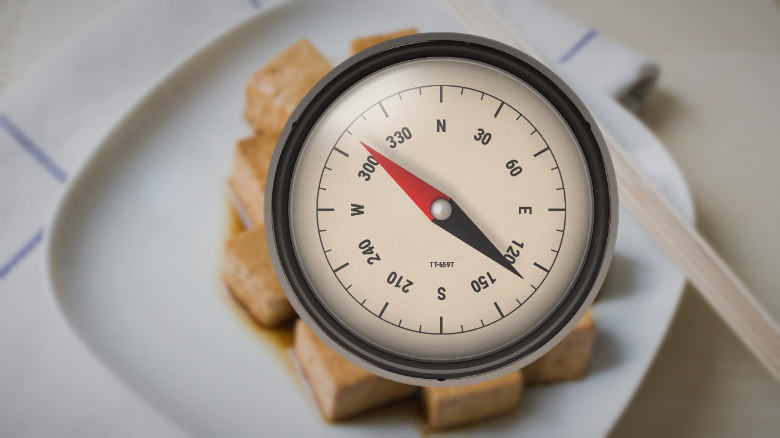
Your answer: 310°
